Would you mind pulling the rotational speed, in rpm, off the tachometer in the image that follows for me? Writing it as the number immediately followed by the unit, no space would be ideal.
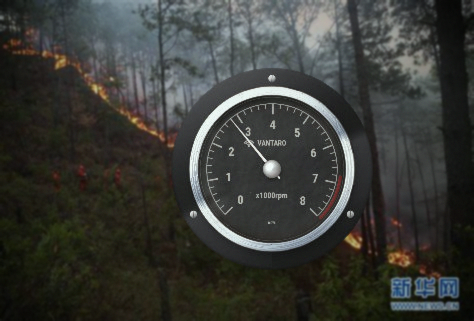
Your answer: 2800rpm
